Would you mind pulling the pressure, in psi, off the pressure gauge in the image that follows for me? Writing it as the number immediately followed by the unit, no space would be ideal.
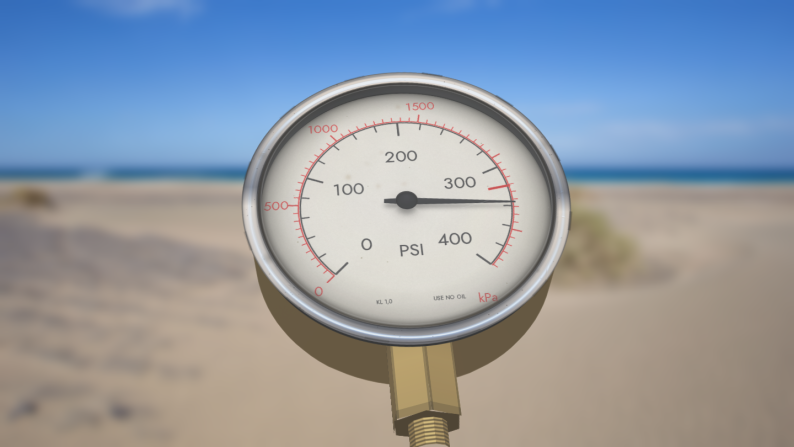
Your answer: 340psi
